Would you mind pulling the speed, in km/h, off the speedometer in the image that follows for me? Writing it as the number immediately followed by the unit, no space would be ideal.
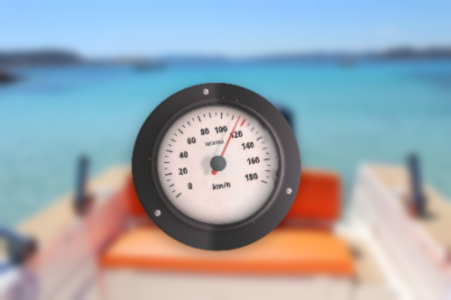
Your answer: 115km/h
